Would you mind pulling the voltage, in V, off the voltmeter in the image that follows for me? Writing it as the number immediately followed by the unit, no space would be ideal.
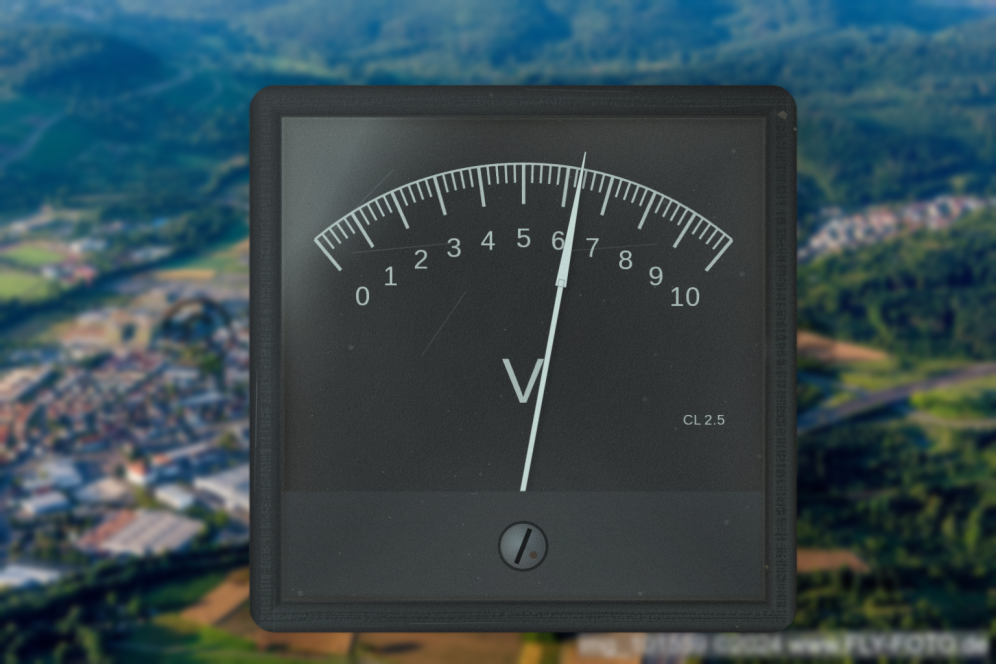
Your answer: 6.3V
